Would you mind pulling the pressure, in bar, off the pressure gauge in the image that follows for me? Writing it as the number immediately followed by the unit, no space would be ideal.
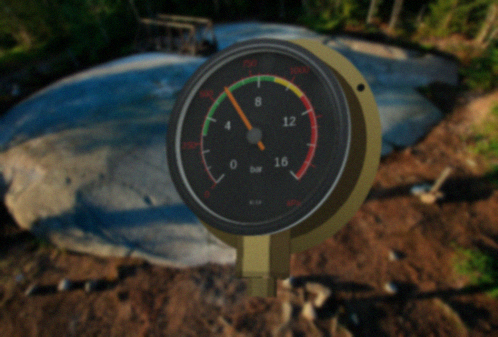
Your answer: 6bar
